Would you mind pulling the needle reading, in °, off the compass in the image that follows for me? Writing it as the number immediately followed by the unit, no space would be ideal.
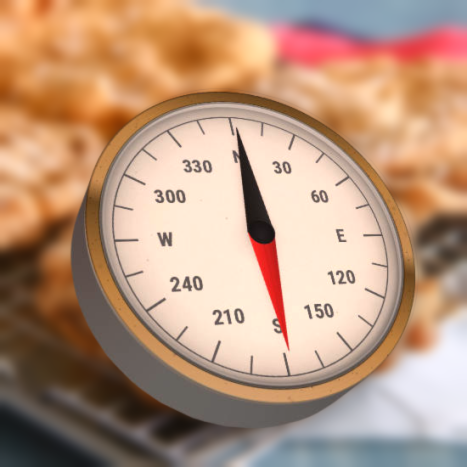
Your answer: 180°
